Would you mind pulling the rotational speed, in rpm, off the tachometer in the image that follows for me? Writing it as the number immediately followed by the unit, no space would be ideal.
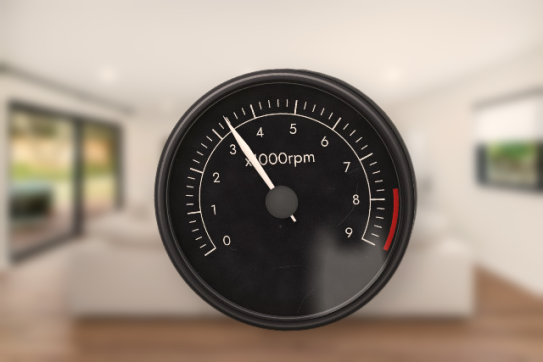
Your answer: 3400rpm
